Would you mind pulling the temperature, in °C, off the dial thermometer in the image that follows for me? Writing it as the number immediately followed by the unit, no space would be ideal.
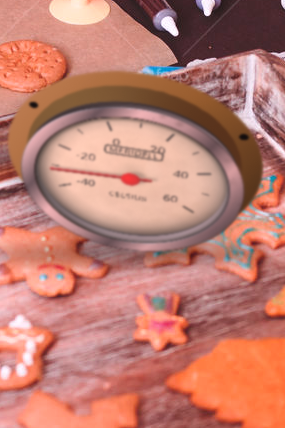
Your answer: -30°C
